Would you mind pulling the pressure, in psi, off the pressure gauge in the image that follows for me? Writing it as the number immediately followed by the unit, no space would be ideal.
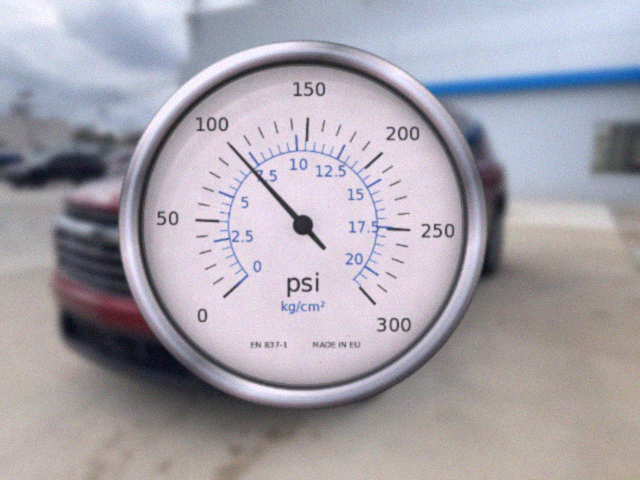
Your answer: 100psi
